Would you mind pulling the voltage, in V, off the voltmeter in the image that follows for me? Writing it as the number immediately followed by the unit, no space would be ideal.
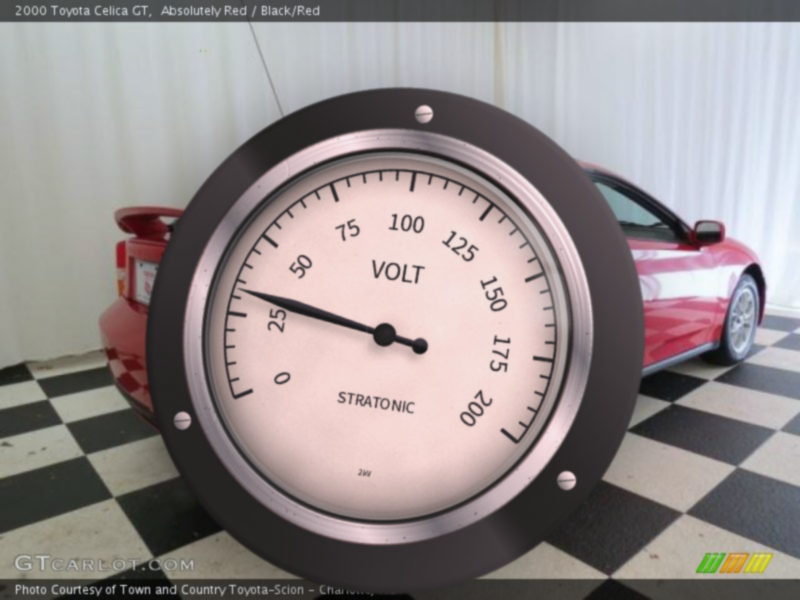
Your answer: 32.5V
